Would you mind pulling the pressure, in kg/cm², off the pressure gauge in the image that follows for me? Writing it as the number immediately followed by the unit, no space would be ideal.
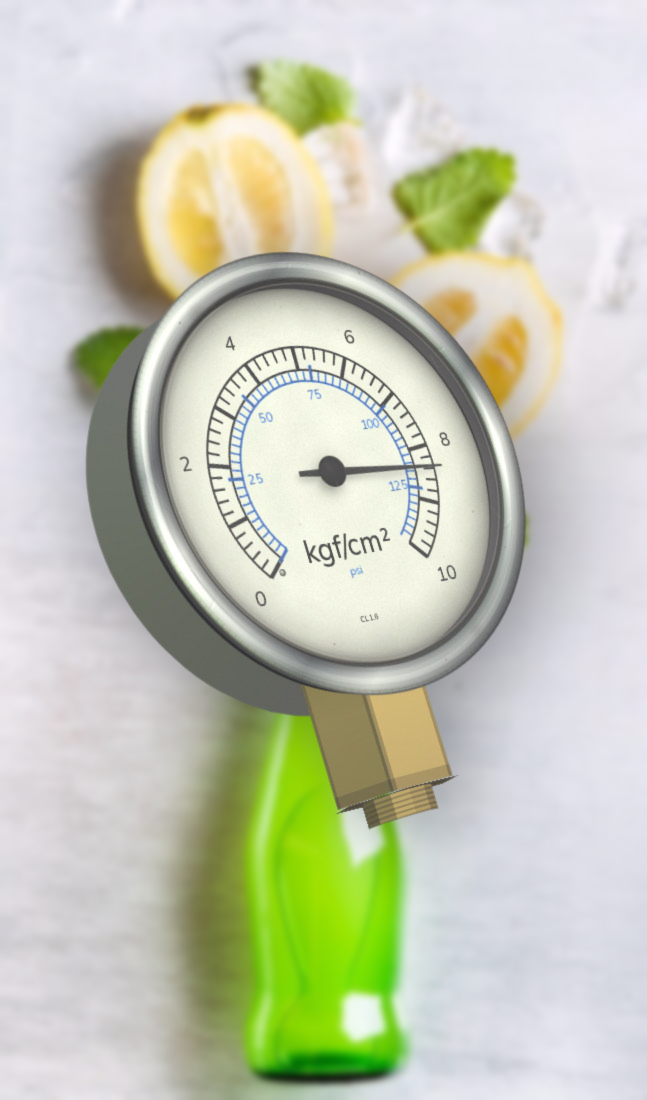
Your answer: 8.4kg/cm²
